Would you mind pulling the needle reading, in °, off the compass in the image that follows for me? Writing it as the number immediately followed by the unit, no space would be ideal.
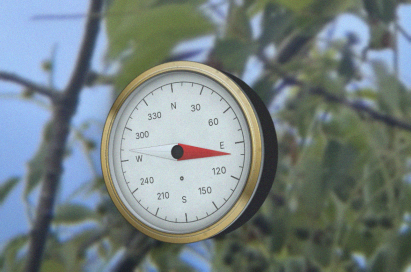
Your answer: 100°
